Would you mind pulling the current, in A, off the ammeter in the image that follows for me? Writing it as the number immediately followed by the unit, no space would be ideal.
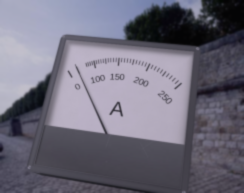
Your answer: 50A
